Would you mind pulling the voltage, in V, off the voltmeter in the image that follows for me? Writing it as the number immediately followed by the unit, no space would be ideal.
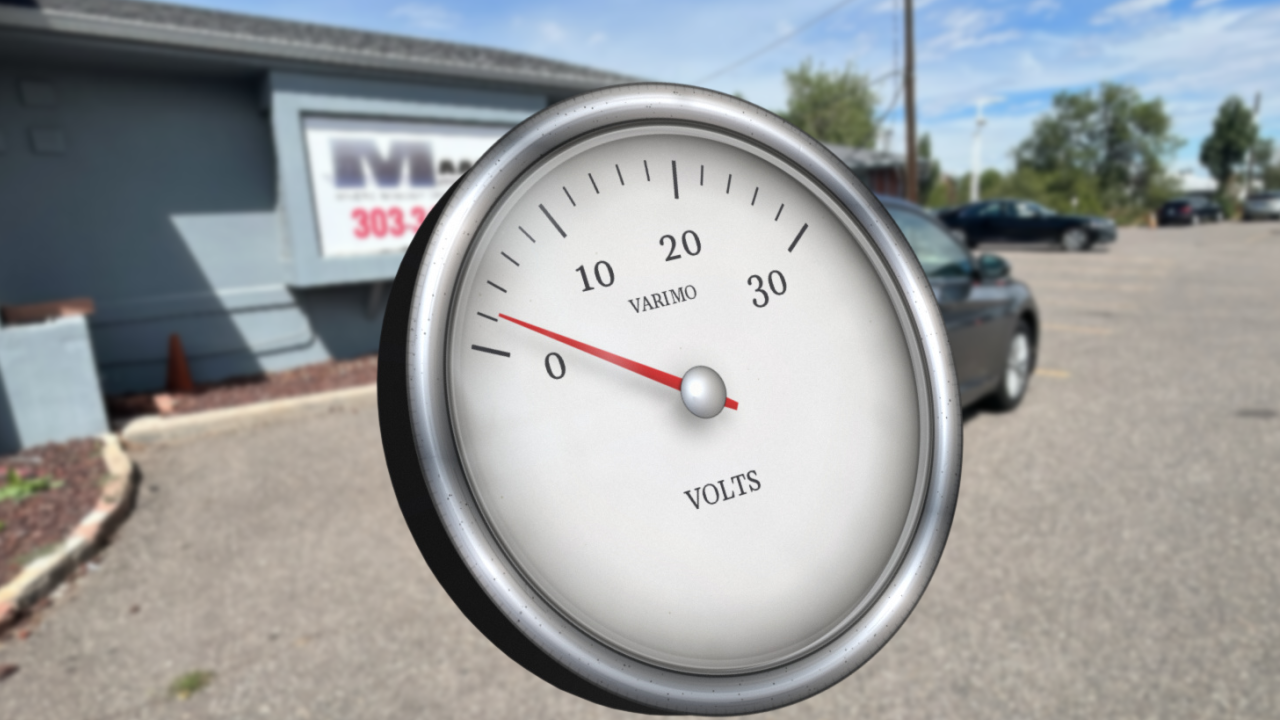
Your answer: 2V
